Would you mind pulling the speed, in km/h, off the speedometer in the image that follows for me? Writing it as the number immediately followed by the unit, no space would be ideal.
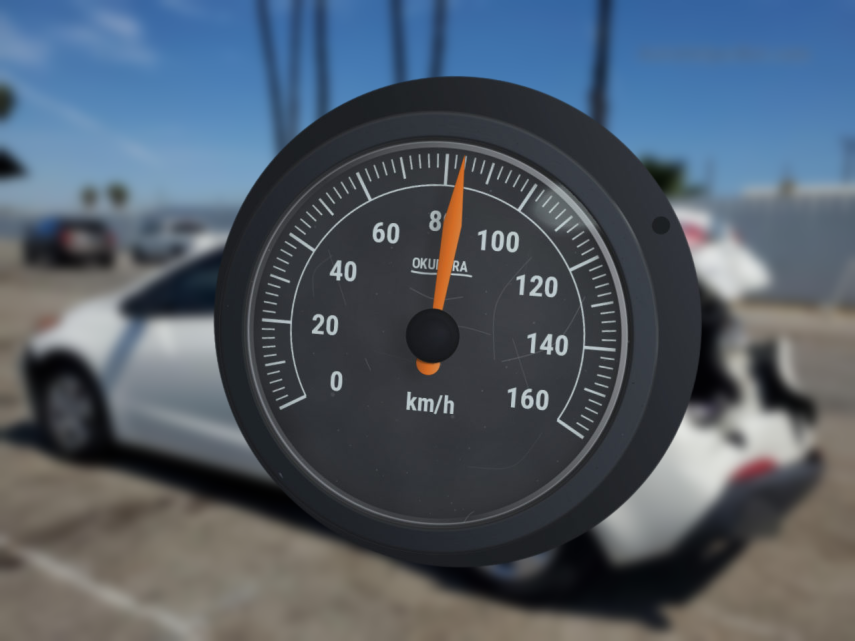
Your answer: 84km/h
